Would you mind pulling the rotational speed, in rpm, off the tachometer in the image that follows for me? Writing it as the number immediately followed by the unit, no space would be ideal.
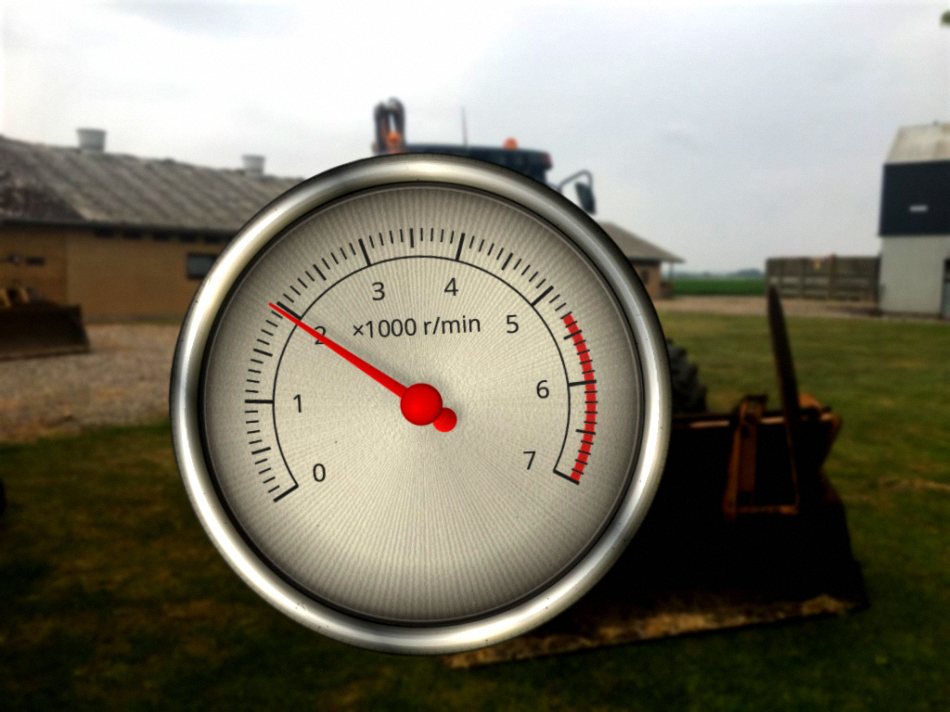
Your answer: 1950rpm
